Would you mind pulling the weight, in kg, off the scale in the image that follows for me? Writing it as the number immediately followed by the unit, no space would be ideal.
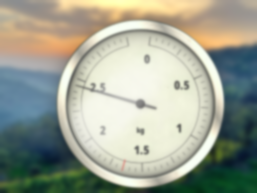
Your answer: 2.45kg
